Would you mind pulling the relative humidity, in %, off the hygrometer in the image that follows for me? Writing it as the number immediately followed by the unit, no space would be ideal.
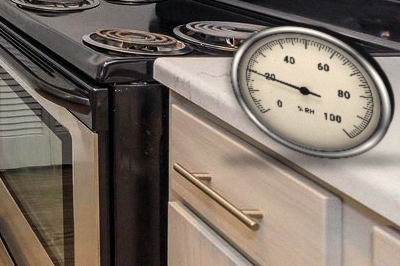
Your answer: 20%
